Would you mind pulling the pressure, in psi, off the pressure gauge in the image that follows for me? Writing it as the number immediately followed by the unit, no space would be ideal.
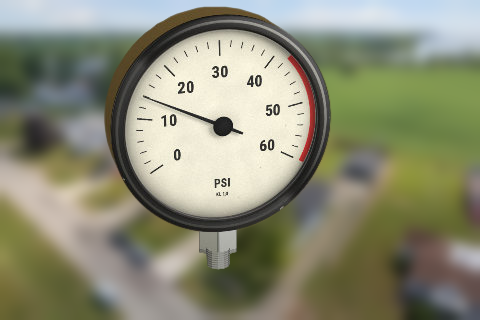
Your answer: 14psi
